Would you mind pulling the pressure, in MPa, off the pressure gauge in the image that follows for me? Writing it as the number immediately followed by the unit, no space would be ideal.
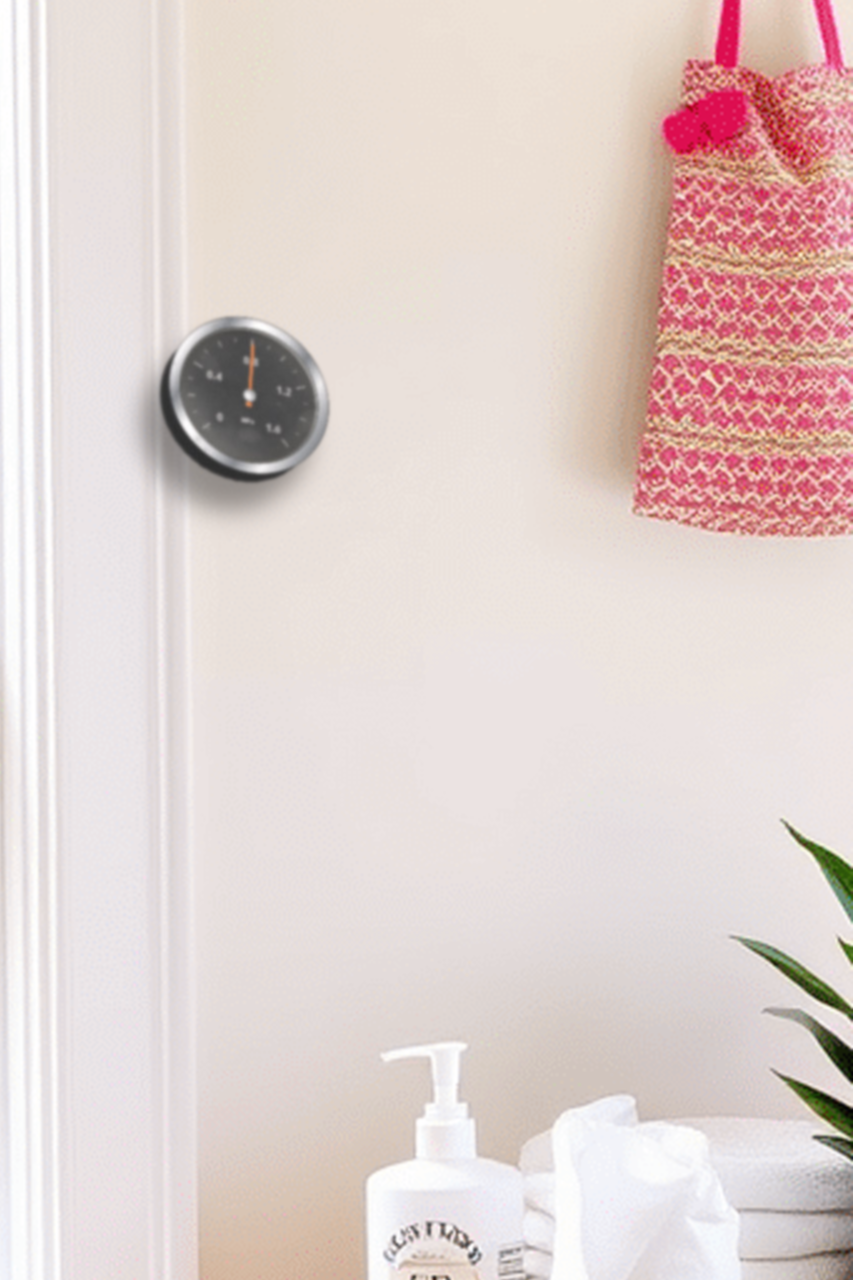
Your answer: 0.8MPa
